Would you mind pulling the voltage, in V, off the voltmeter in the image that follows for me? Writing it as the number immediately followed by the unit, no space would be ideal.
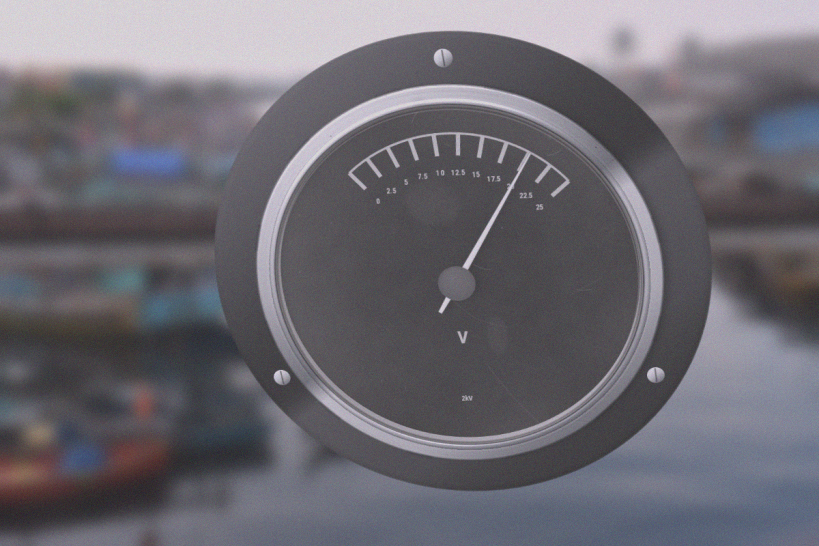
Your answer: 20V
